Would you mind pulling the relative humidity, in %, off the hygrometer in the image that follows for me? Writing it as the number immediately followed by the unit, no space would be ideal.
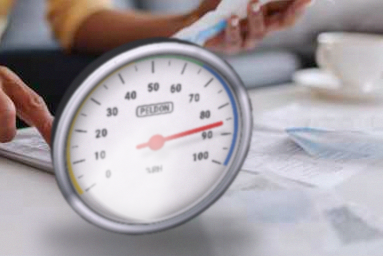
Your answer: 85%
